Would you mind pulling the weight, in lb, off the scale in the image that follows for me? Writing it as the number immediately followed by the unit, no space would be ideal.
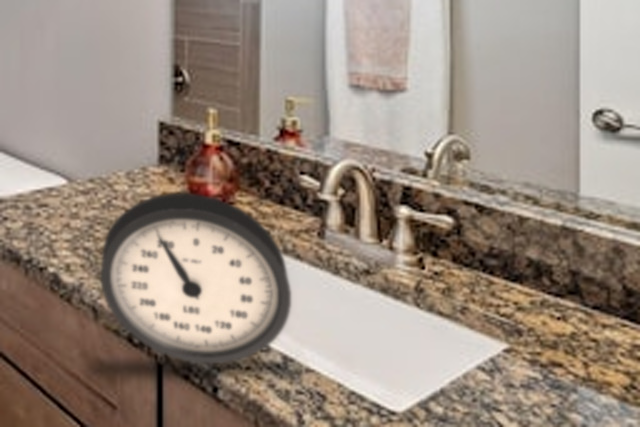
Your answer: 280lb
